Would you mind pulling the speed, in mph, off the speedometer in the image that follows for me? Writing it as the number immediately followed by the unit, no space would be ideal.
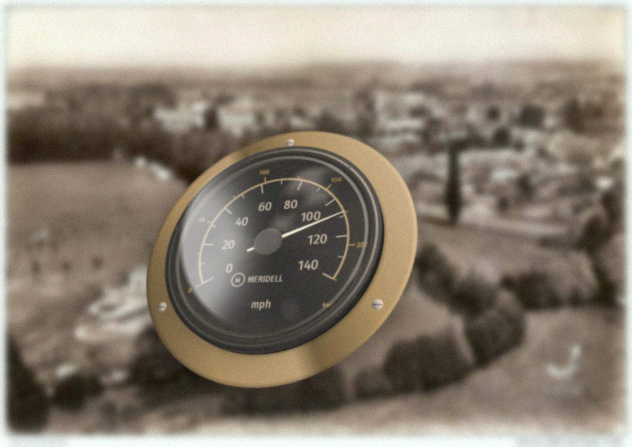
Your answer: 110mph
